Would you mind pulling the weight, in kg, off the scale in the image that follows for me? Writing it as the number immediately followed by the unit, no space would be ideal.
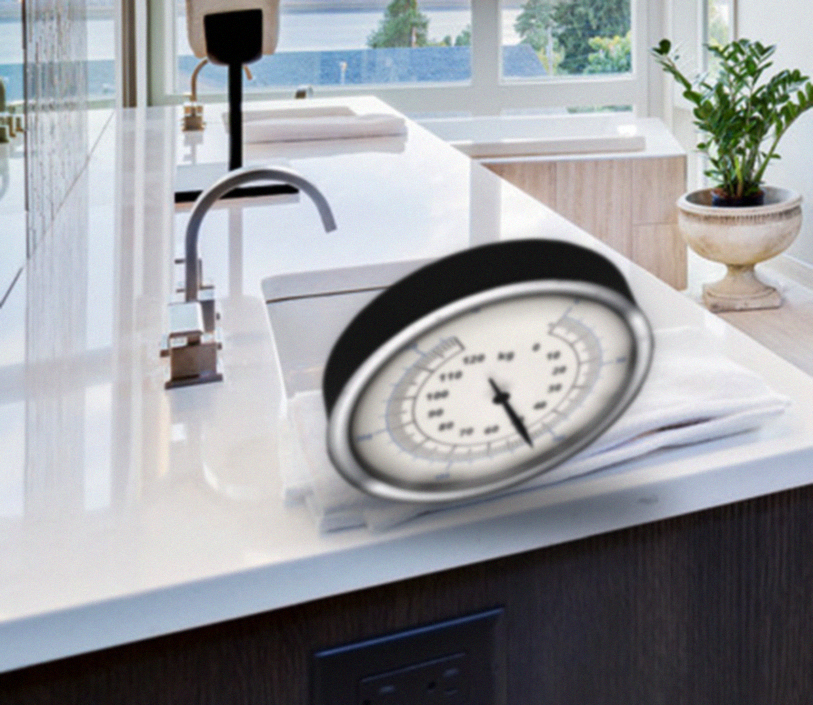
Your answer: 50kg
